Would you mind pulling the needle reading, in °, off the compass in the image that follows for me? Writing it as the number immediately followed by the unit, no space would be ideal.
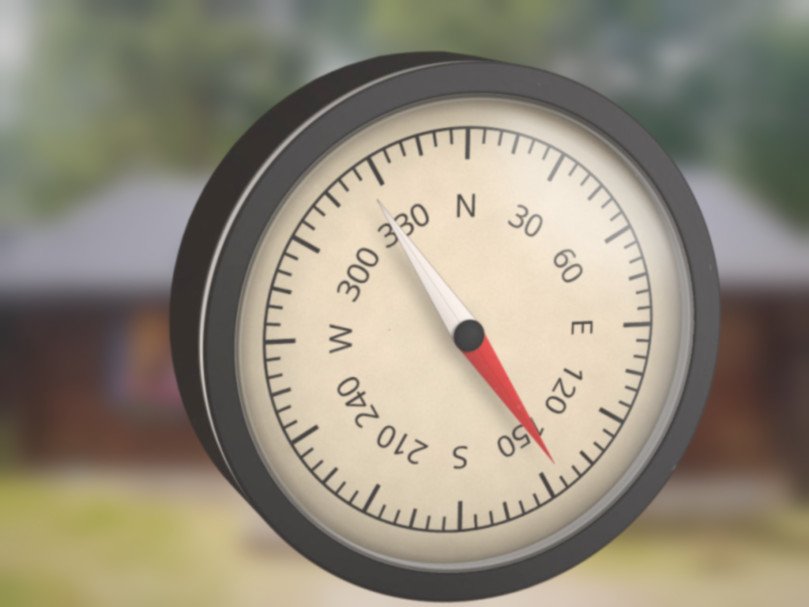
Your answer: 145°
